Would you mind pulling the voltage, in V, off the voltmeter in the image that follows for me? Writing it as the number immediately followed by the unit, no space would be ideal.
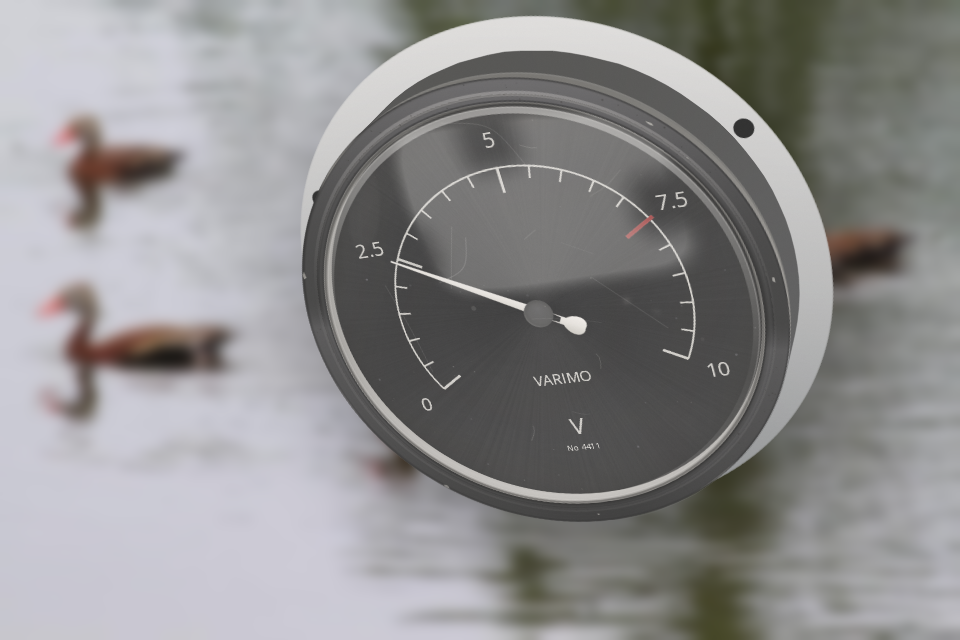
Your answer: 2.5V
